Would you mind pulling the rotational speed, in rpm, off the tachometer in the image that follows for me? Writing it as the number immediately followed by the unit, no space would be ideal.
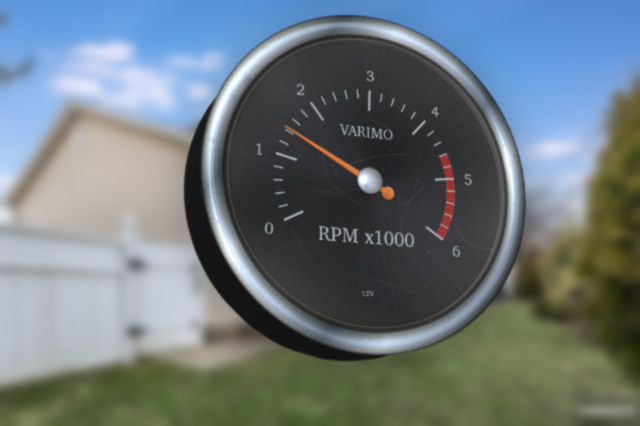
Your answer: 1400rpm
